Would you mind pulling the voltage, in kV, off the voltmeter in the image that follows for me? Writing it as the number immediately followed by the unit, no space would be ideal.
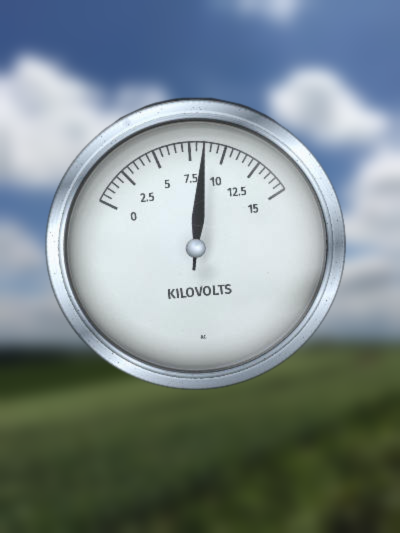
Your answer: 8.5kV
